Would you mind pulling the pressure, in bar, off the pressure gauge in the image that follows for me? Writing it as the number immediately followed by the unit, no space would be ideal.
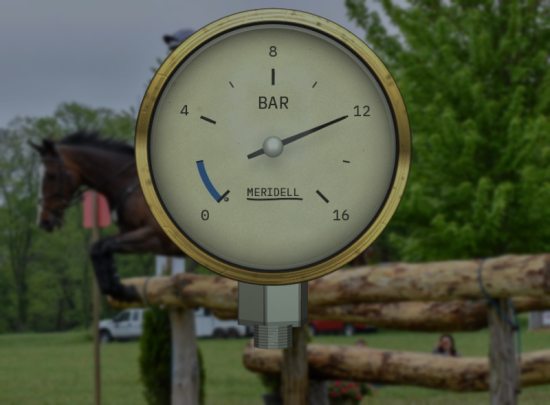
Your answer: 12bar
